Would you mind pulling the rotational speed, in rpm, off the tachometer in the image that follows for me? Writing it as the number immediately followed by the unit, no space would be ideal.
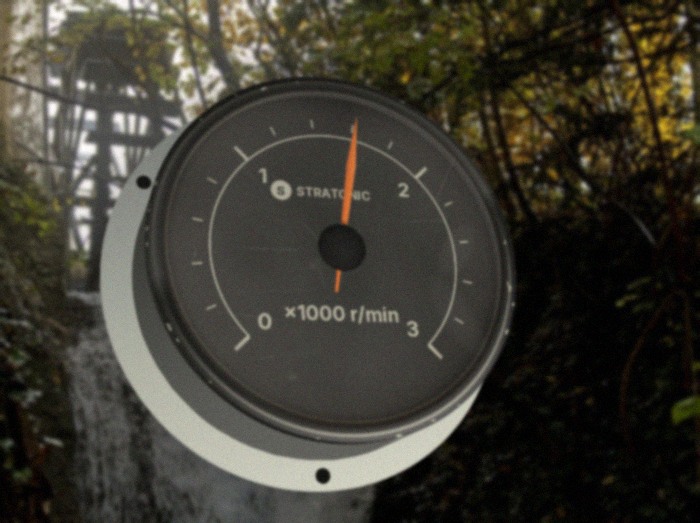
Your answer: 1600rpm
